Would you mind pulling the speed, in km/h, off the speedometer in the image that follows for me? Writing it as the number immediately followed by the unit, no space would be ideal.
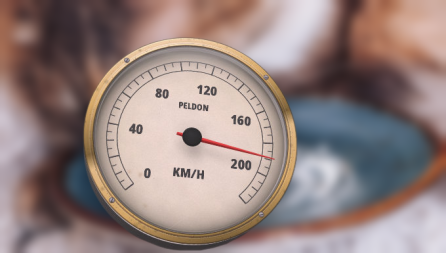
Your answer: 190km/h
